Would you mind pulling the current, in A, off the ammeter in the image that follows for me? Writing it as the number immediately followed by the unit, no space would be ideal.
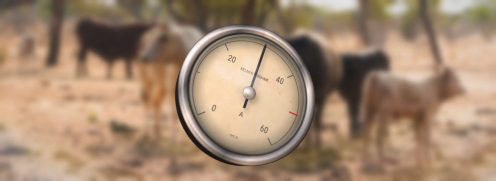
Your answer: 30A
